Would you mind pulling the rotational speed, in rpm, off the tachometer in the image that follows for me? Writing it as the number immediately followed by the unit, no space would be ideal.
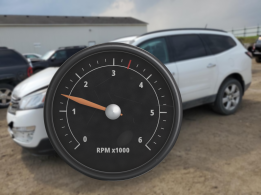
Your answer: 1400rpm
